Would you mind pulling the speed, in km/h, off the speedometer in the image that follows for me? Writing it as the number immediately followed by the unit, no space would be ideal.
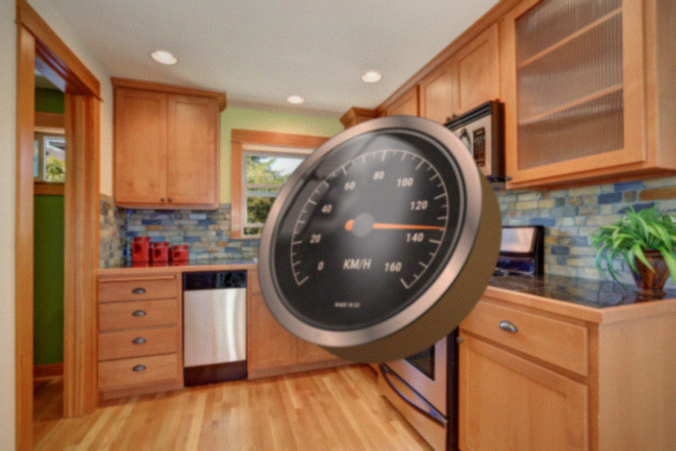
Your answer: 135km/h
